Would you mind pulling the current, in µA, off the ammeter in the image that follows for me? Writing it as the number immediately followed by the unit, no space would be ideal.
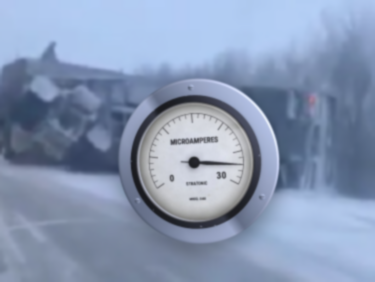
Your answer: 27µA
